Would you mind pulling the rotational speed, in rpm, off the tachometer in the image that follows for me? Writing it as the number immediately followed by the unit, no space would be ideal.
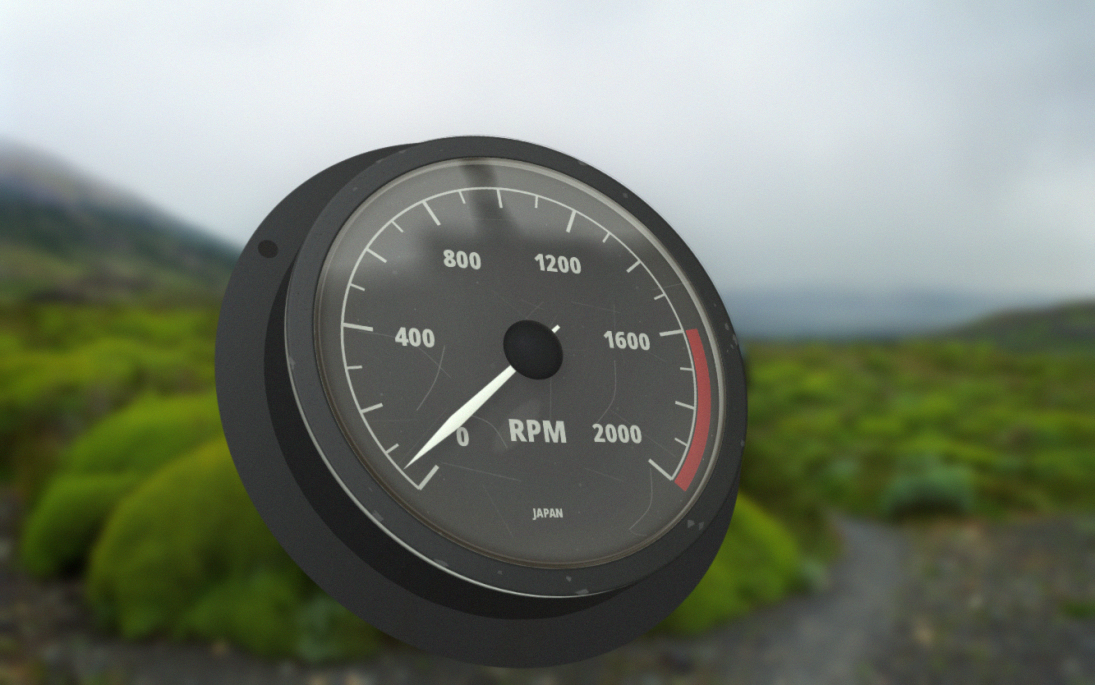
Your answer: 50rpm
